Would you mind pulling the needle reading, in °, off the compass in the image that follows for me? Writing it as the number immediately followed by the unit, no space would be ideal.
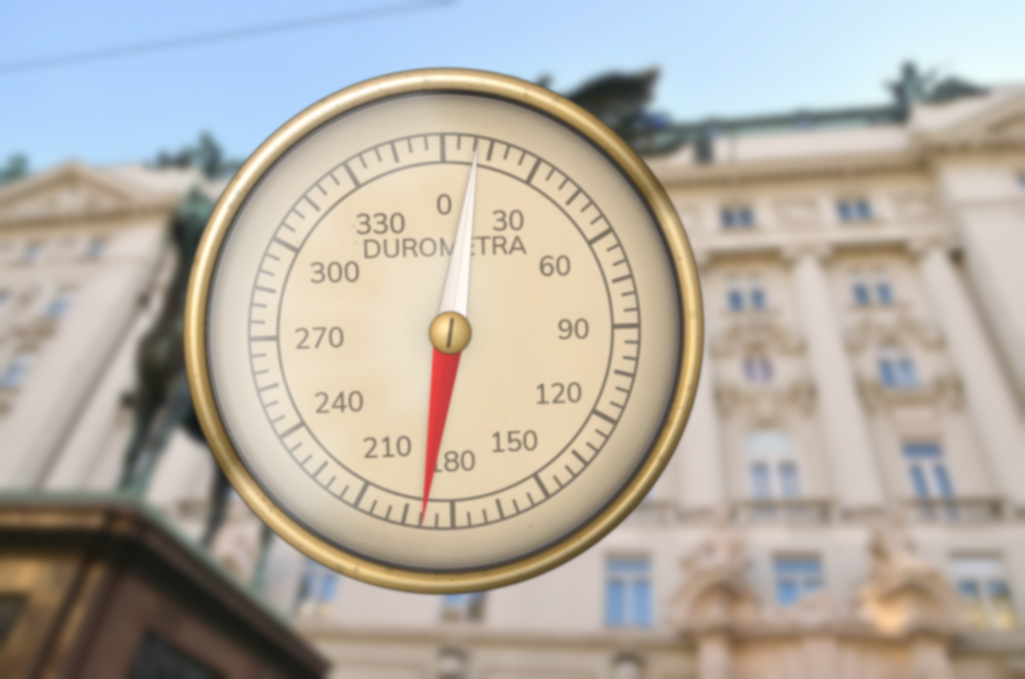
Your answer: 190°
